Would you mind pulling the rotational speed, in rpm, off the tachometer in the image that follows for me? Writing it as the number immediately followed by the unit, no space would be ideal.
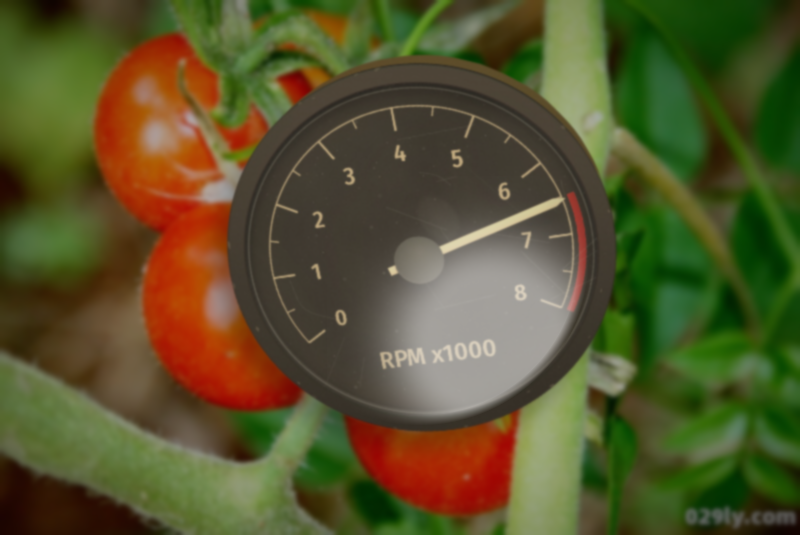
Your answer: 6500rpm
